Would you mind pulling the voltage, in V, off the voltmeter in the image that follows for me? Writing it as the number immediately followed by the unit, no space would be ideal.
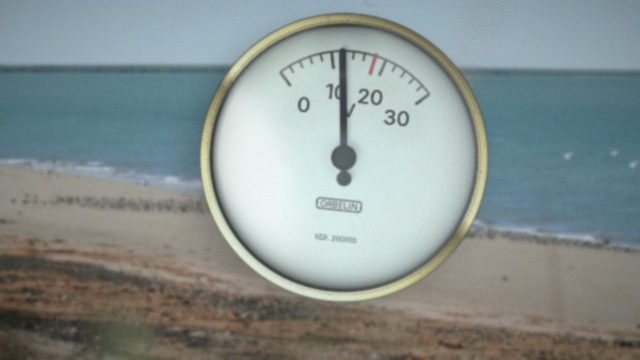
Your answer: 12V
